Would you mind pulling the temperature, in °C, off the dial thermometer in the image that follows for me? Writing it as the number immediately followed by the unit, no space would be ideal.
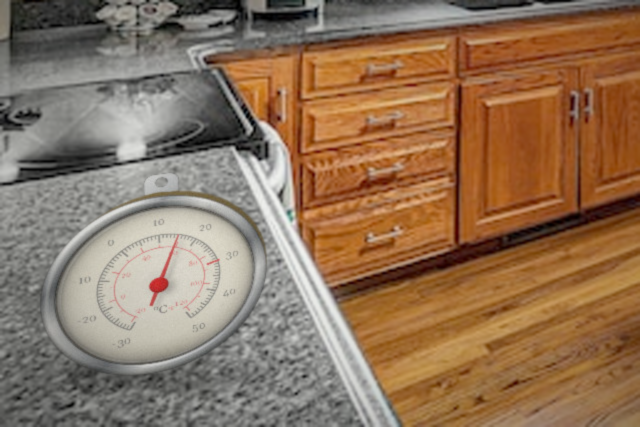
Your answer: 15°C
